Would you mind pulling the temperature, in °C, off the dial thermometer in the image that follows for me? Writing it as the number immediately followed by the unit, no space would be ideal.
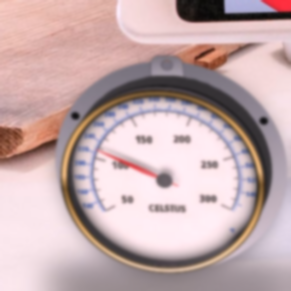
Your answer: 110°C
